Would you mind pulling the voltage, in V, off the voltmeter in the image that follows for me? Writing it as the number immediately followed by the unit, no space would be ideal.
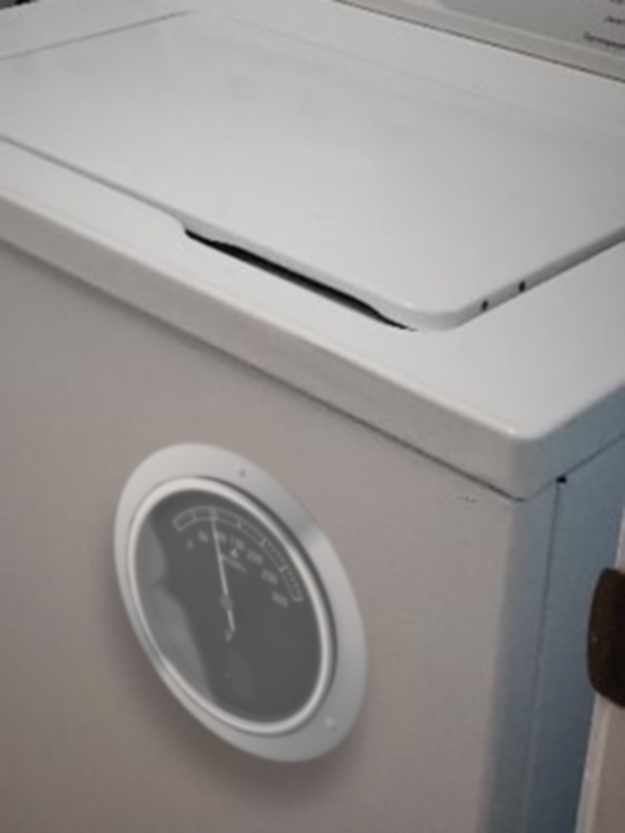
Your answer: 100V
